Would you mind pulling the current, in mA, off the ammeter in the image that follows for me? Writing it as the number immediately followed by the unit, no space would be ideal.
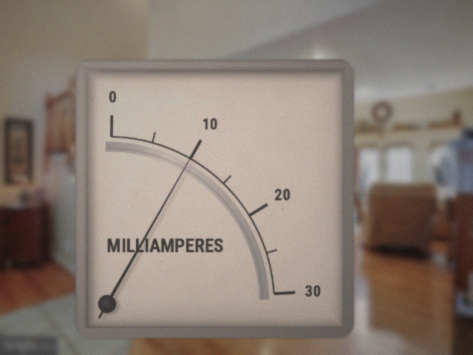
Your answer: 10mA
